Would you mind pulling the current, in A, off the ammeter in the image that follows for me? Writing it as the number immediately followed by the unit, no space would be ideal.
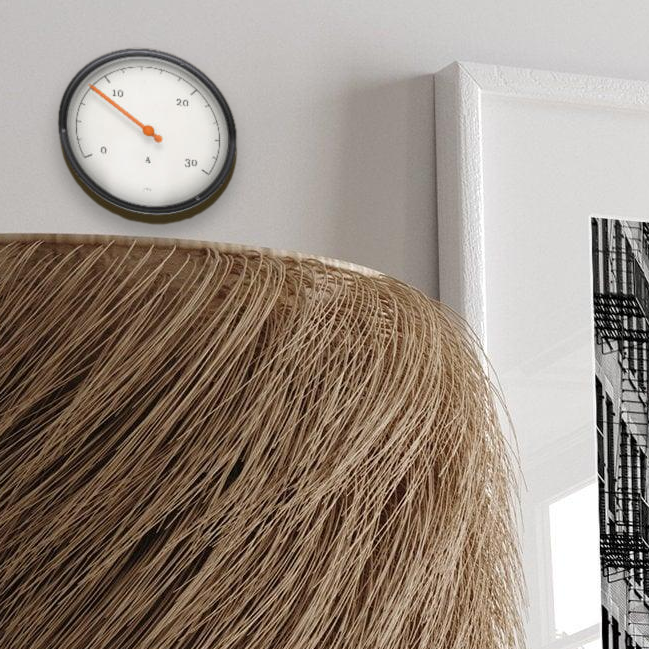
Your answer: 8A
